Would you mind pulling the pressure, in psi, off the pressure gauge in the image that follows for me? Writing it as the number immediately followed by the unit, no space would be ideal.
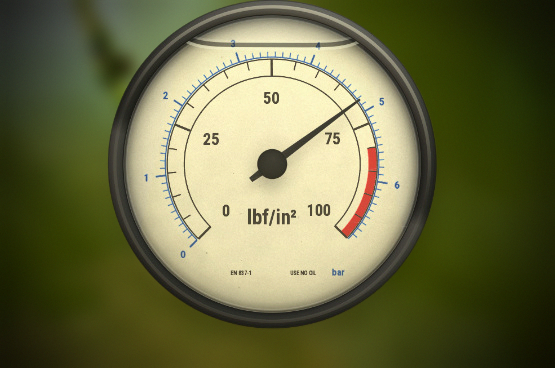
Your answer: 70psi
